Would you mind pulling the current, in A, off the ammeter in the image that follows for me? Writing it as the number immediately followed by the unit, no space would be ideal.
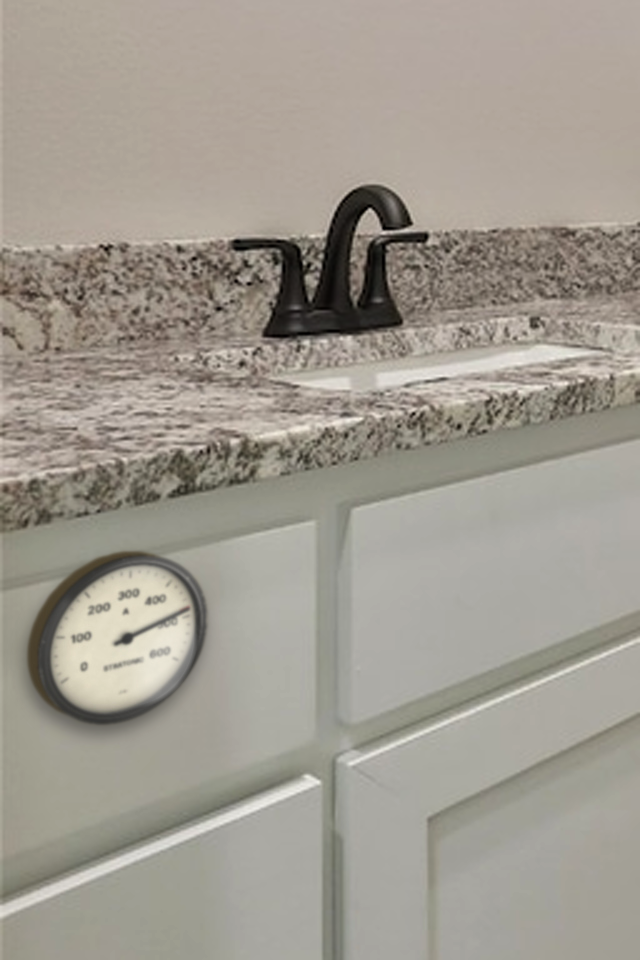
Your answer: 480A
